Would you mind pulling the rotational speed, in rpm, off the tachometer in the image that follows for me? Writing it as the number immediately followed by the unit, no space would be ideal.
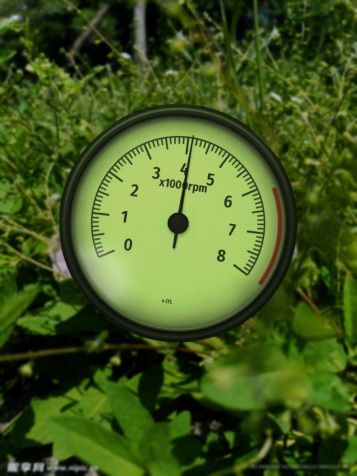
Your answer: 4100rpm
